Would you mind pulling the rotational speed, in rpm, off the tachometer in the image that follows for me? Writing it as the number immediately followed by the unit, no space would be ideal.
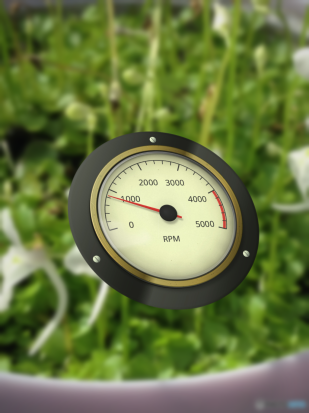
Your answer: 800rpm
